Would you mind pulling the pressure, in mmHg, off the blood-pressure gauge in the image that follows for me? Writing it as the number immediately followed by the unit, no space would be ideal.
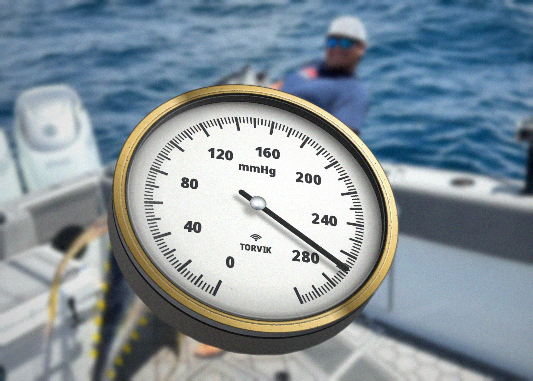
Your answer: 270mmHg
